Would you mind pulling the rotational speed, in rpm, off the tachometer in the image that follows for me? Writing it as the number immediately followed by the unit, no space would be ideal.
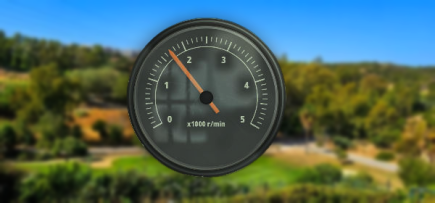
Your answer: 1700rpm
